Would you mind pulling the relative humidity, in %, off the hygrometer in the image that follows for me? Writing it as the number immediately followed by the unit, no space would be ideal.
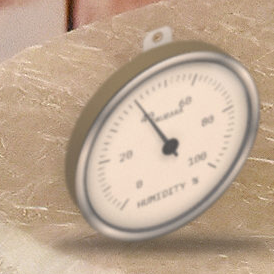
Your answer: 40%
